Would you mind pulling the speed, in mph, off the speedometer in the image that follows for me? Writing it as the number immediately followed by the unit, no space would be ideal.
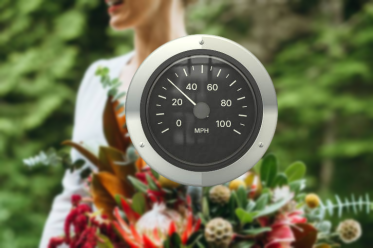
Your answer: 30mph
